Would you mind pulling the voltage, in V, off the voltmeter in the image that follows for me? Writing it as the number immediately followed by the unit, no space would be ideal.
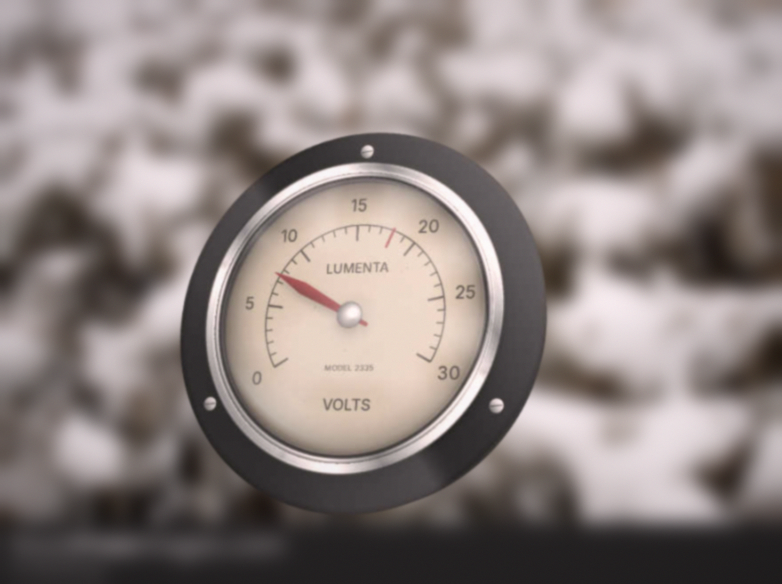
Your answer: 7.5V
